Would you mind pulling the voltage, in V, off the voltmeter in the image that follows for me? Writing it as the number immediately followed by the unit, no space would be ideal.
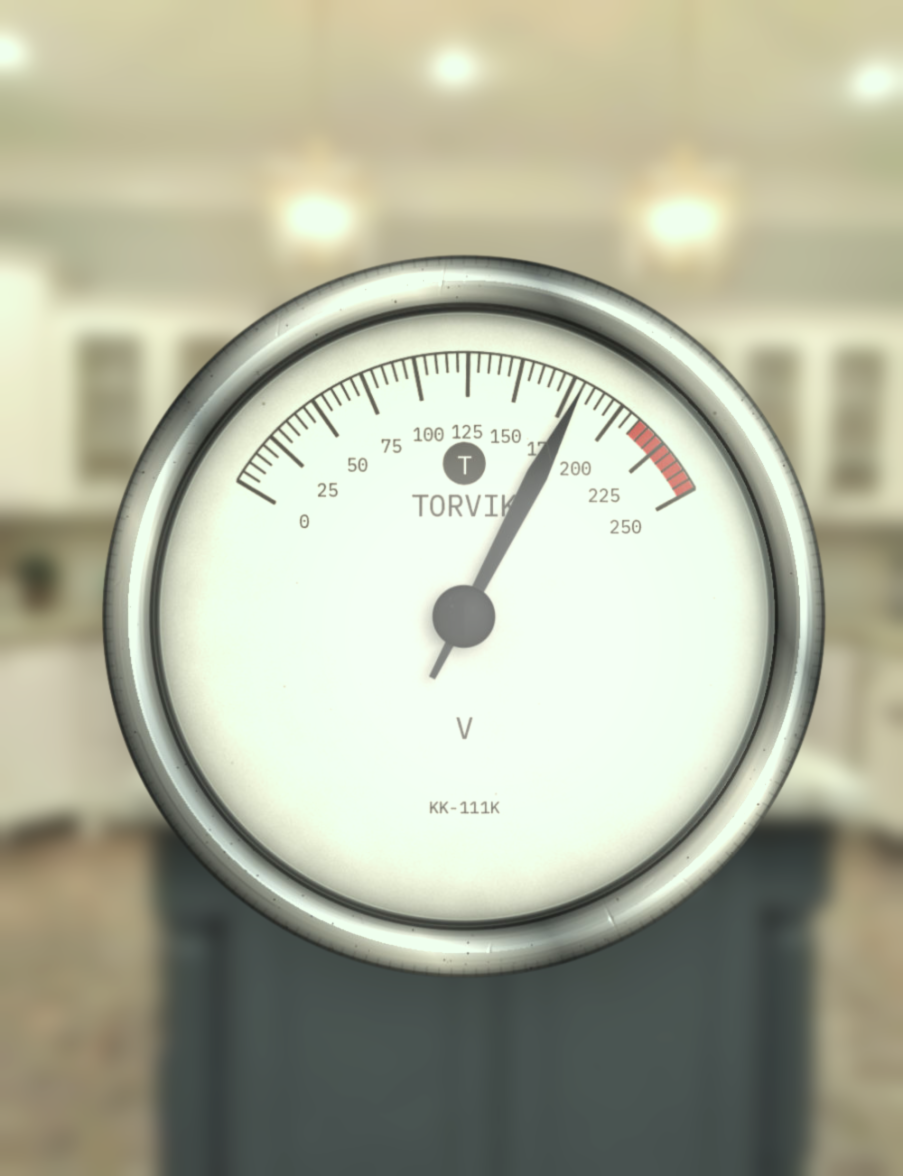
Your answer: 180V
